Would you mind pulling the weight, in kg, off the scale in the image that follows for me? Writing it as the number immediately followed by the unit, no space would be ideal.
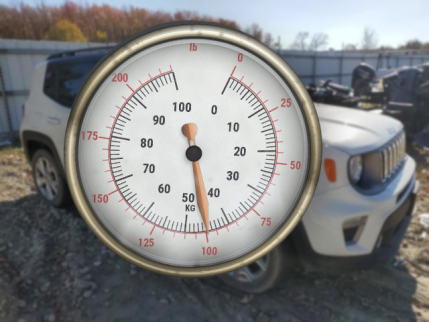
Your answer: 45kg
